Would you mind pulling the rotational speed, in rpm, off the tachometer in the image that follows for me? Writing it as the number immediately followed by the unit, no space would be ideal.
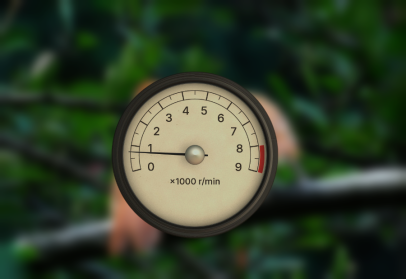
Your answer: 750rpm
